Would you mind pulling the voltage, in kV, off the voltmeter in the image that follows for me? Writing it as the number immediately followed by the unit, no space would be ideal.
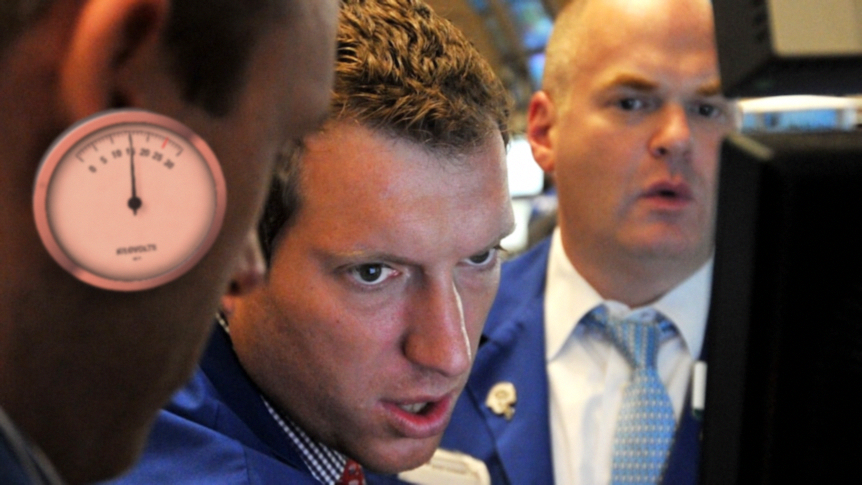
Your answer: 15kV
